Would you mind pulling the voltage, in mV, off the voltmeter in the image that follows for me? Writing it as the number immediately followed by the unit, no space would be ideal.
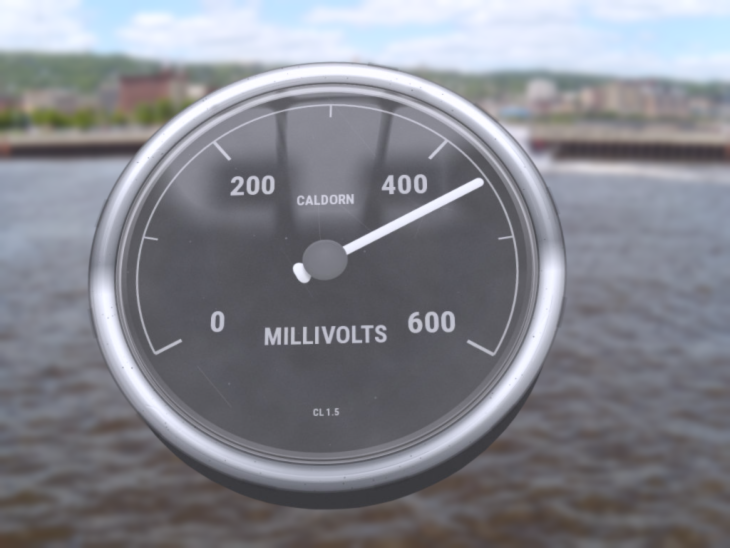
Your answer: 450mV
